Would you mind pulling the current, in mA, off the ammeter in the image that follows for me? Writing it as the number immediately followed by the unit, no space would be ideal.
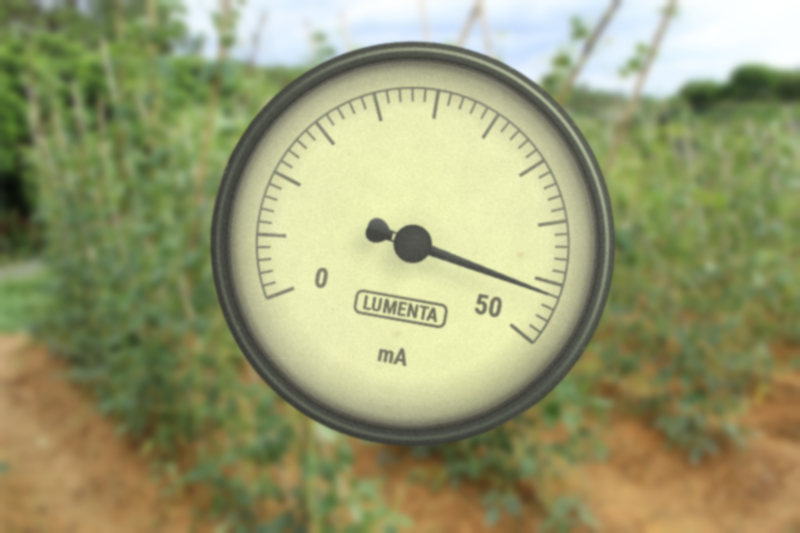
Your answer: 46mA
